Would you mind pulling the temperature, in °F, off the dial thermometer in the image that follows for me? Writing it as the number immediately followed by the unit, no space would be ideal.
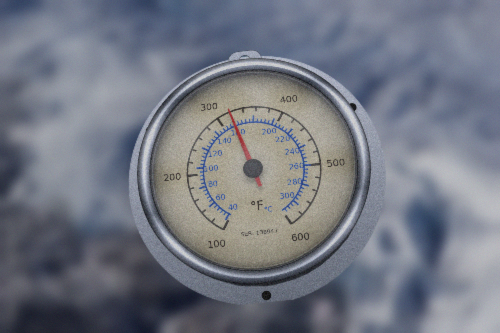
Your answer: 320°F
